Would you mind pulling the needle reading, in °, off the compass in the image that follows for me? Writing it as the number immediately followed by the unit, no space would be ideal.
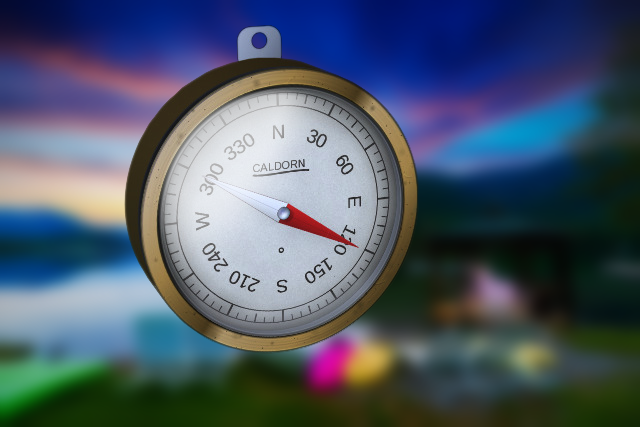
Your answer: 120°
